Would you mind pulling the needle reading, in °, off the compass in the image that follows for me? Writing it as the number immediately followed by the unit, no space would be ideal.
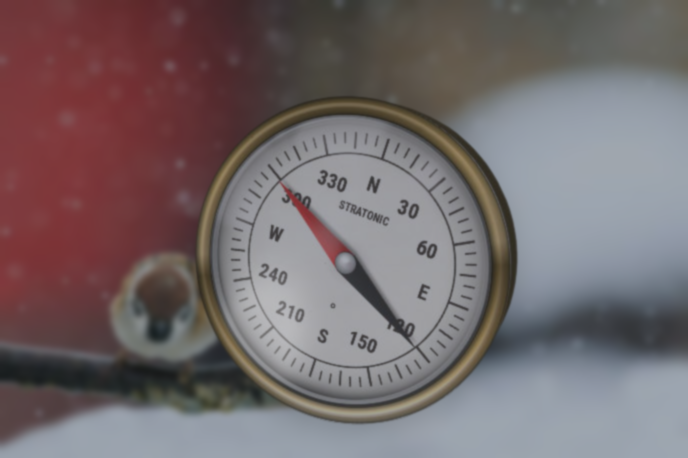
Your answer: 300°
